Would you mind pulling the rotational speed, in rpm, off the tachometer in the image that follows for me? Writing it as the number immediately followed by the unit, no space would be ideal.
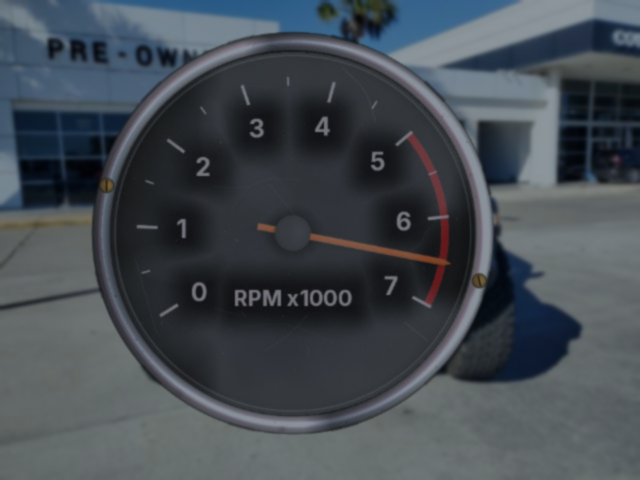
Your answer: 6500rpm
